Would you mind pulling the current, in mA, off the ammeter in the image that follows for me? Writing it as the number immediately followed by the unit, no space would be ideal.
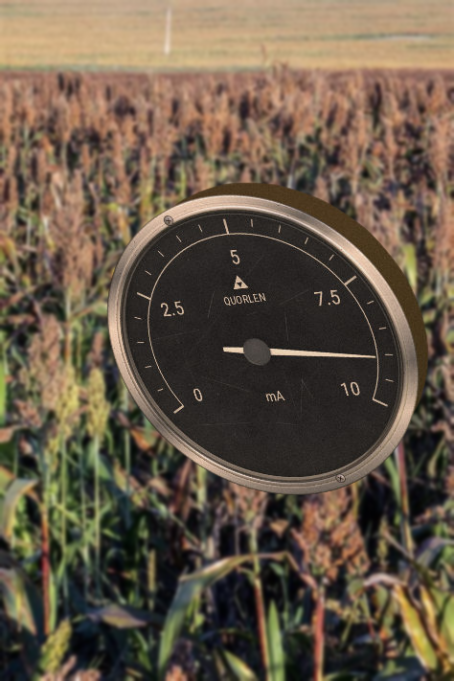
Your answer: 9mA
